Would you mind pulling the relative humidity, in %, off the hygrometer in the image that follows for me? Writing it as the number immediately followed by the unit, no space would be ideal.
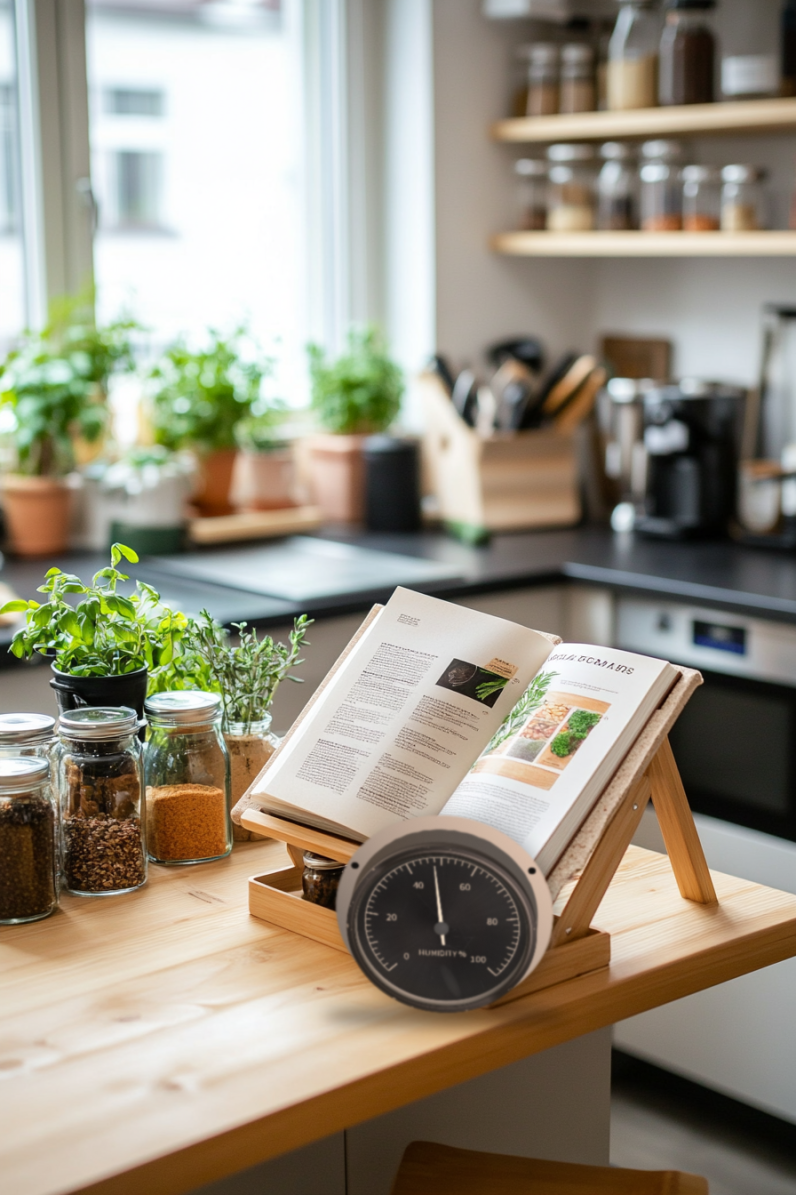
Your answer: 48%
